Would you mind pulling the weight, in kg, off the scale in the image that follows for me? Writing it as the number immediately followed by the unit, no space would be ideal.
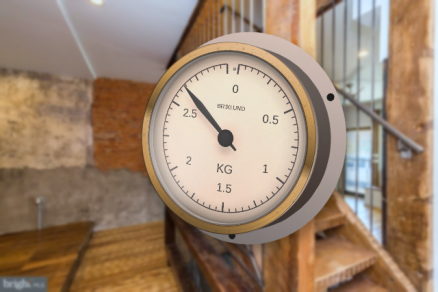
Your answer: 2.65kg
